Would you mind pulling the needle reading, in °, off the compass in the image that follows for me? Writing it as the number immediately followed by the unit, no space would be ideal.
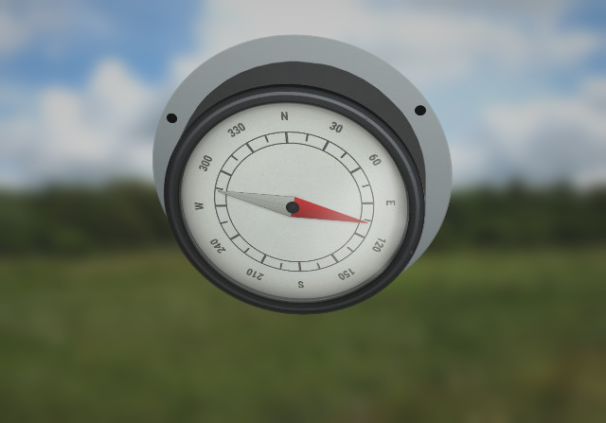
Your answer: 105°
